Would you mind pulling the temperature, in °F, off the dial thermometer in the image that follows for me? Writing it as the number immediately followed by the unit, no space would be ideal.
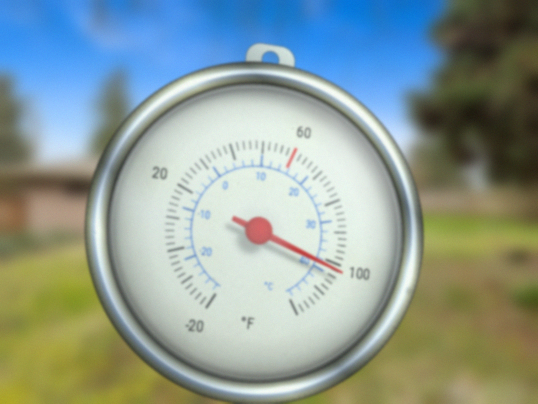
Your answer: 102°F
